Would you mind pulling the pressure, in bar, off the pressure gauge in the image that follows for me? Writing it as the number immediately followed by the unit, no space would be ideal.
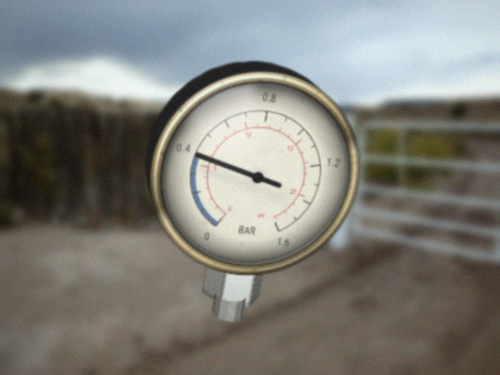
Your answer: 0.4bar
